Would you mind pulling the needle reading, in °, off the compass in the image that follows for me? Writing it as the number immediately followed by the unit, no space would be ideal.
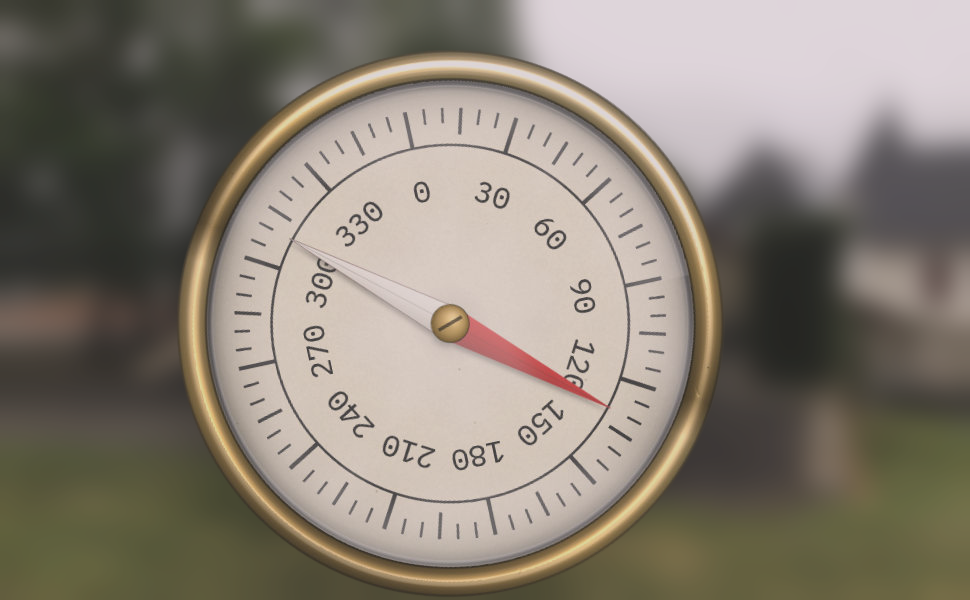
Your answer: 130°
